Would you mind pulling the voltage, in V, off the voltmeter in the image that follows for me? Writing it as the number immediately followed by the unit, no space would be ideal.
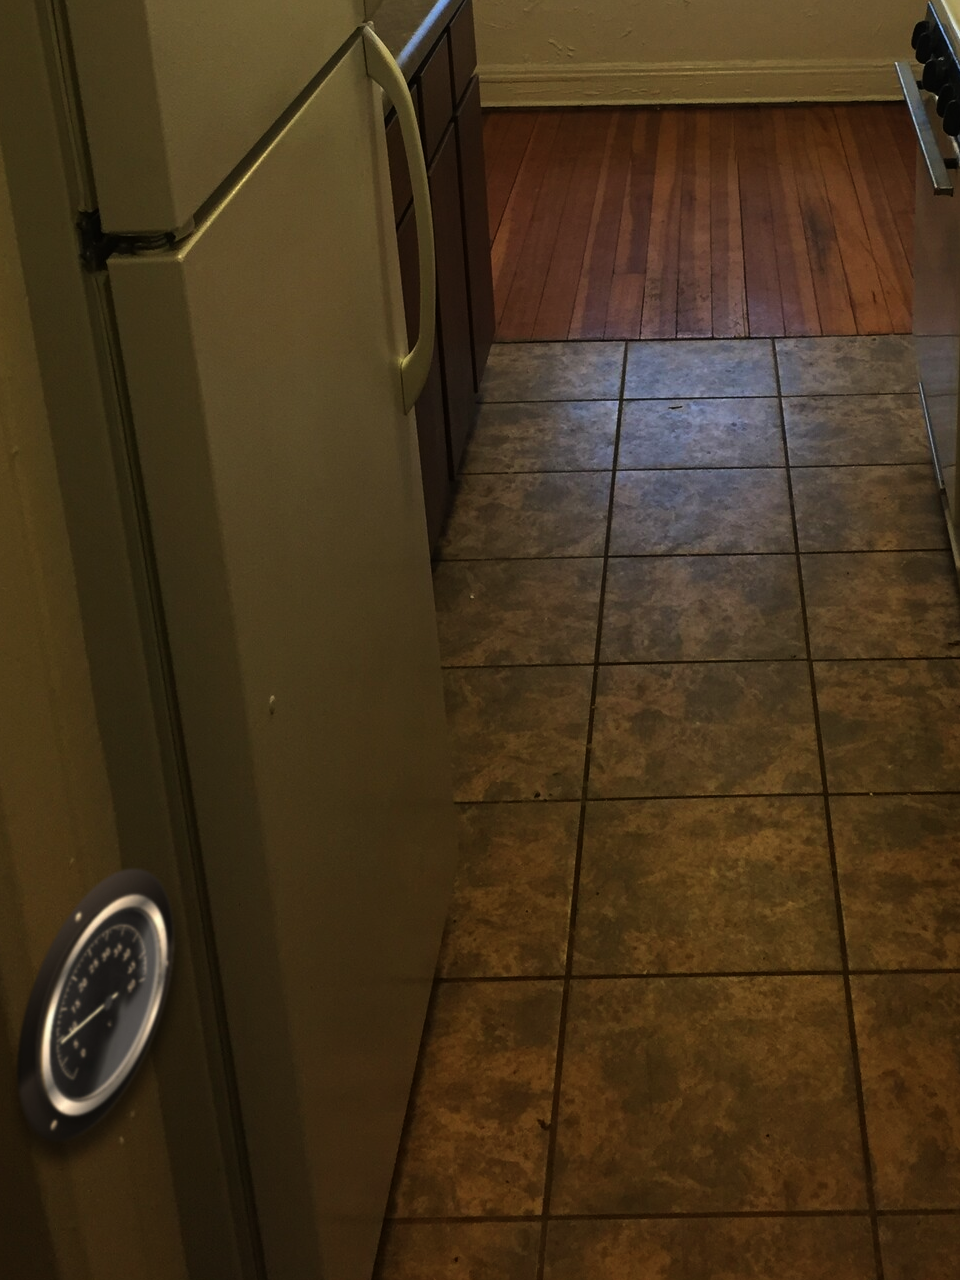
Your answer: 10V
